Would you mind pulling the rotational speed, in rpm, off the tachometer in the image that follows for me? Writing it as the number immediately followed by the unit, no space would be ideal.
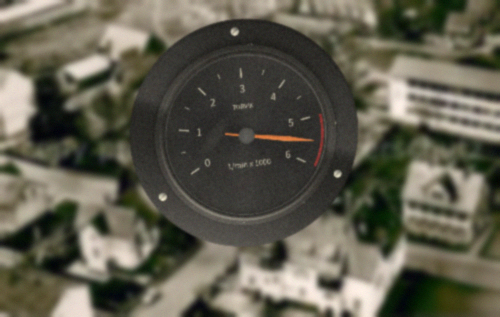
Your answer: 5500rpm
